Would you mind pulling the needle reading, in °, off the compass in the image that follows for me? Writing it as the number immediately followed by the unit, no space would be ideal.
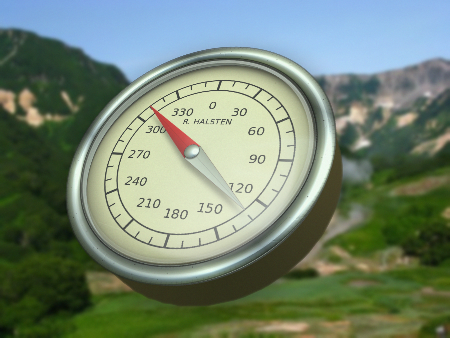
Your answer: 310°
